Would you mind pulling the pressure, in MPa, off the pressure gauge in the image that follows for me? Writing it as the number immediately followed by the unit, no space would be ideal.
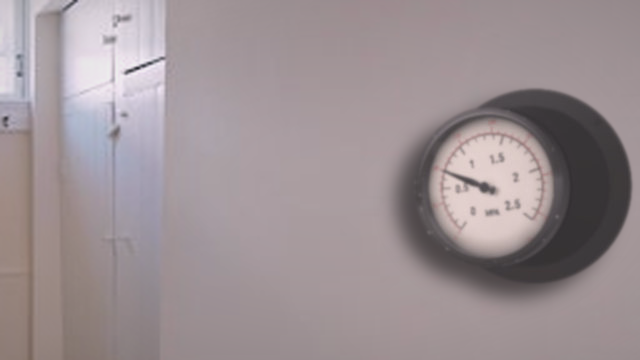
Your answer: 0.7MPa
